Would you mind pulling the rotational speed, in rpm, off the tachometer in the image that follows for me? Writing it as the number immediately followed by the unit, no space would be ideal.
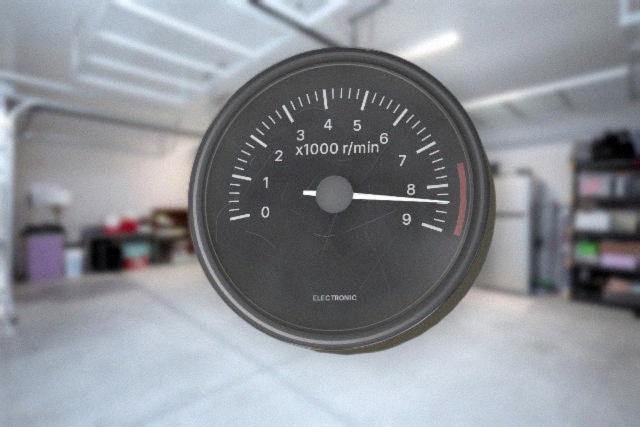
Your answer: 8400rpm
